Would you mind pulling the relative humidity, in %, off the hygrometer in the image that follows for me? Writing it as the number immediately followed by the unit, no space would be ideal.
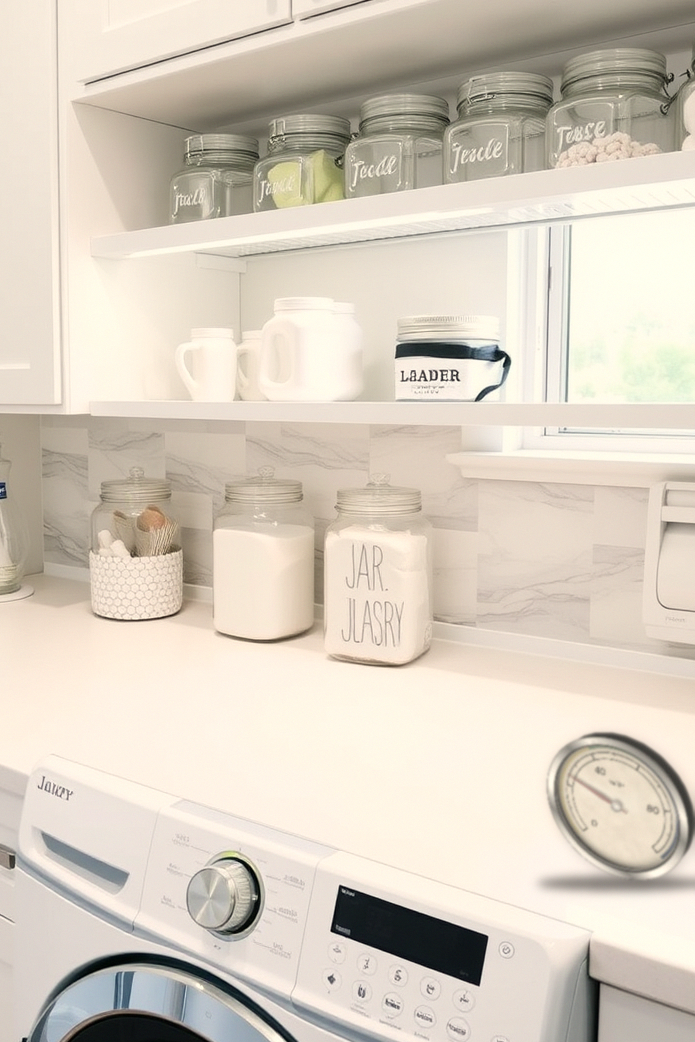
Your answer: 25%
